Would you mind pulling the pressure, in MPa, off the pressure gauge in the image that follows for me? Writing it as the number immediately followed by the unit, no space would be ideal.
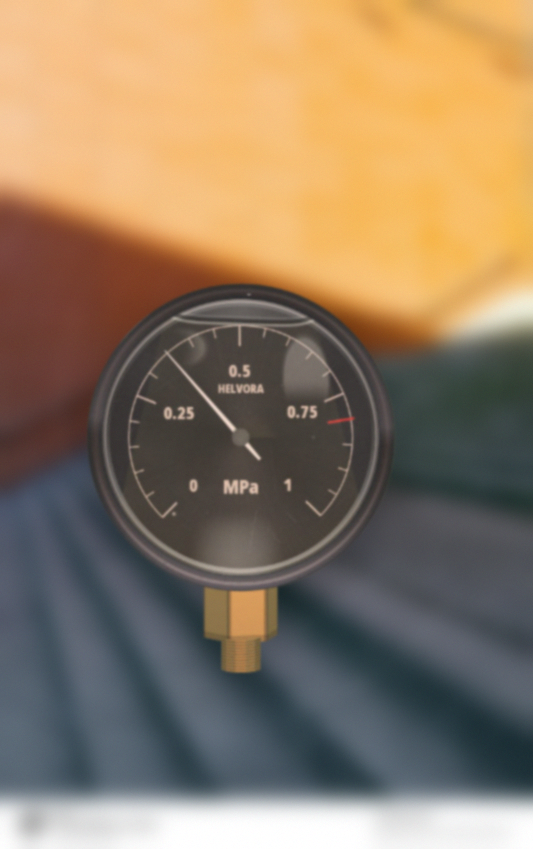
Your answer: 0.35MPa
